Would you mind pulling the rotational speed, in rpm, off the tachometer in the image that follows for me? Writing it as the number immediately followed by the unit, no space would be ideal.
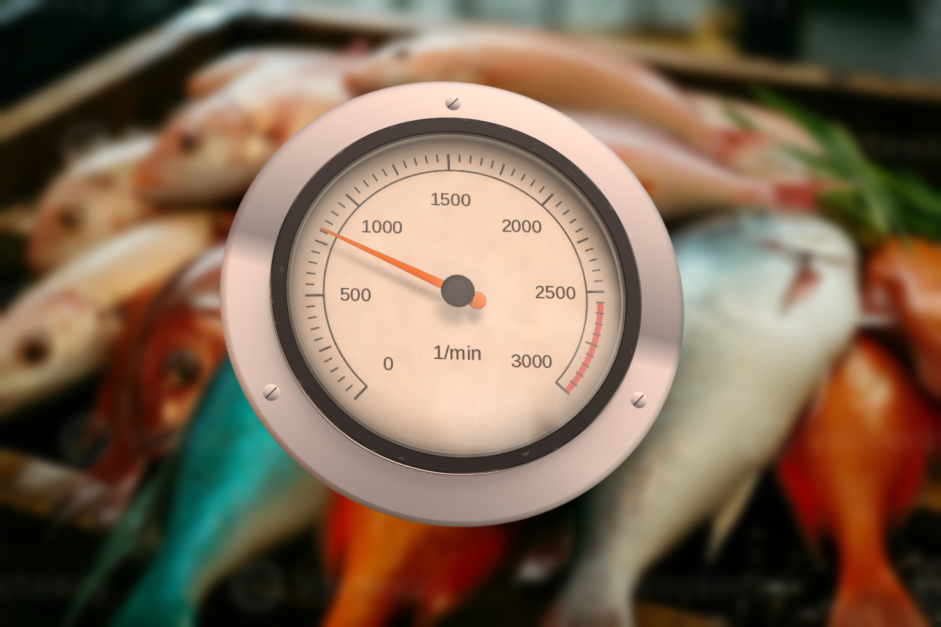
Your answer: 800rpm
